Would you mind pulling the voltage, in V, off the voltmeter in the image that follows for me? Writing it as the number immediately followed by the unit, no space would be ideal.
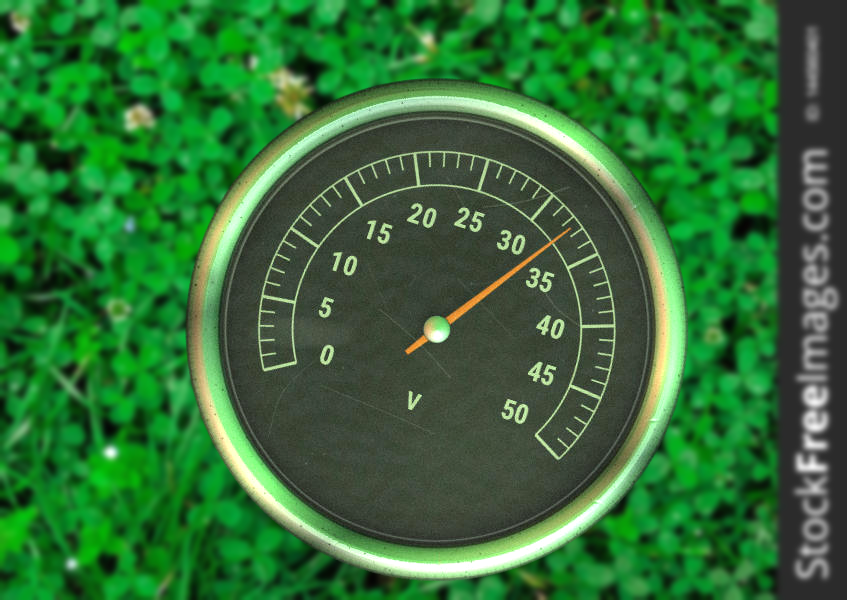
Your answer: 32.5V
